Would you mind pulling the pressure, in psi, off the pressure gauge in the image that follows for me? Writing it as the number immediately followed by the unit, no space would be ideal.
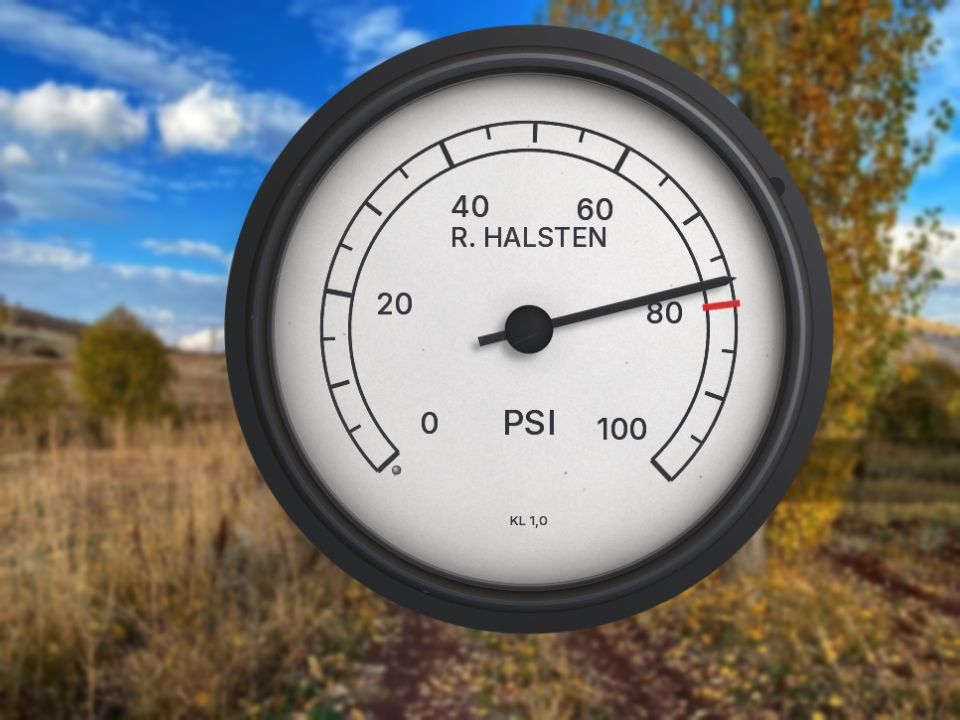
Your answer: 77.5psi
